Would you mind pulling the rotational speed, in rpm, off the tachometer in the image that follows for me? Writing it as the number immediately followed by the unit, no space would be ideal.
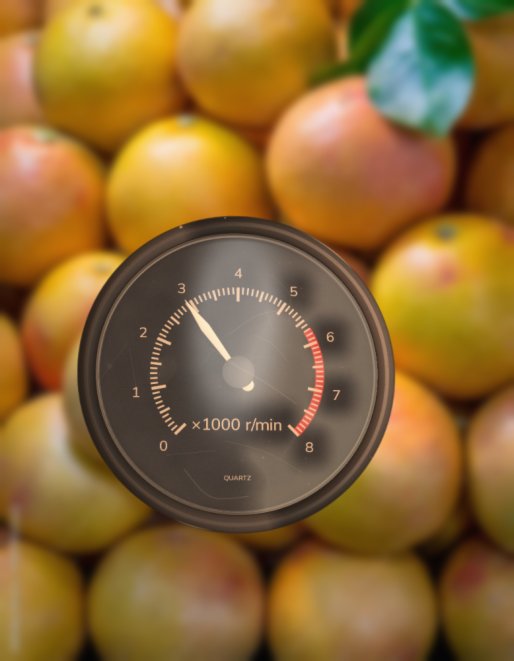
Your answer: 2900rpm
